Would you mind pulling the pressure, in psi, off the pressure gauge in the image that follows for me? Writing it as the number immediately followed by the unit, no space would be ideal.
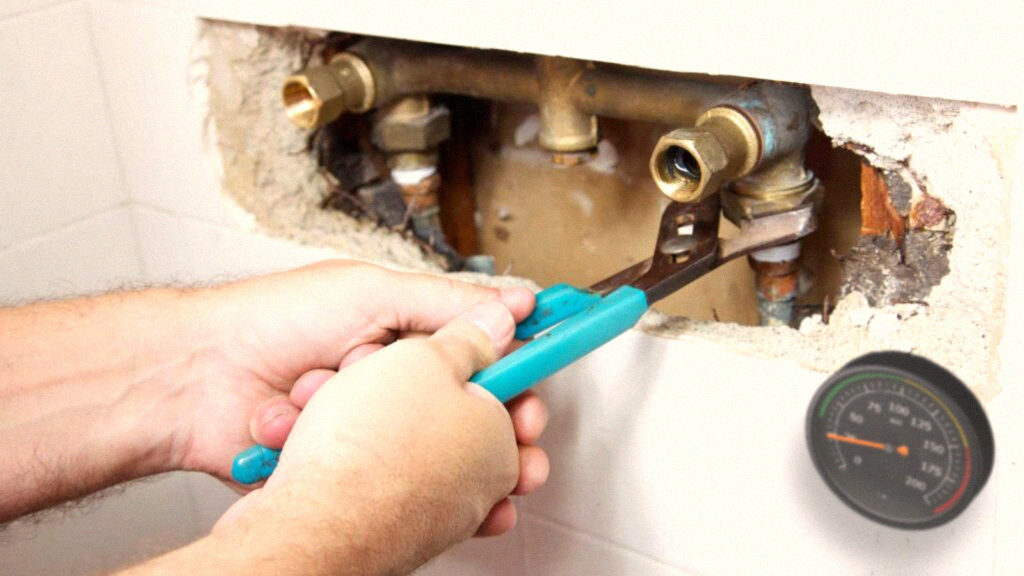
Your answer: 25psi
